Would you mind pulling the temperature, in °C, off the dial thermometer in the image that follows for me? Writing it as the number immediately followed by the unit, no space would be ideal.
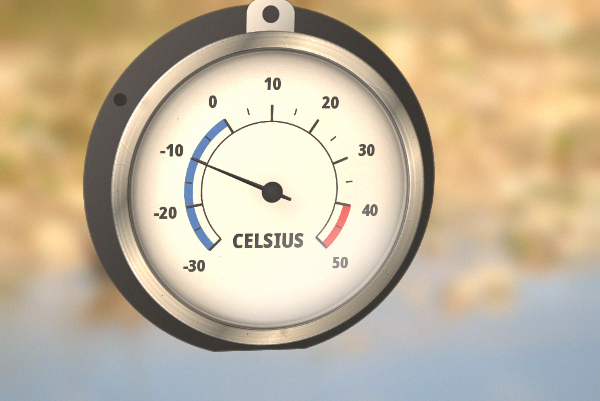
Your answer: -10°C
